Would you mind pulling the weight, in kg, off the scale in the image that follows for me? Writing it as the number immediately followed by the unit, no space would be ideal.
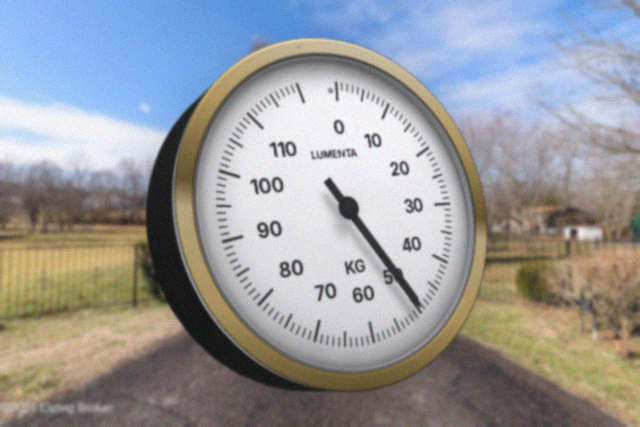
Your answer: 50kg
